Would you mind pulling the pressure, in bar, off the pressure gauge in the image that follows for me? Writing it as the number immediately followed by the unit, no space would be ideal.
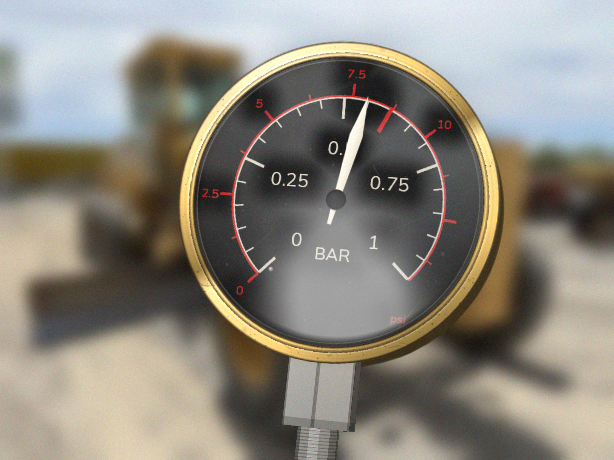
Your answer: 0.55bar
